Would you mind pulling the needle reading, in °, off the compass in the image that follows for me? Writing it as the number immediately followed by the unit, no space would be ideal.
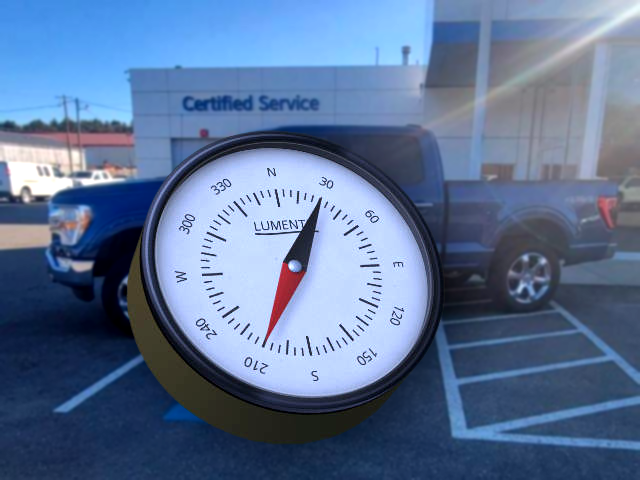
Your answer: 210°
